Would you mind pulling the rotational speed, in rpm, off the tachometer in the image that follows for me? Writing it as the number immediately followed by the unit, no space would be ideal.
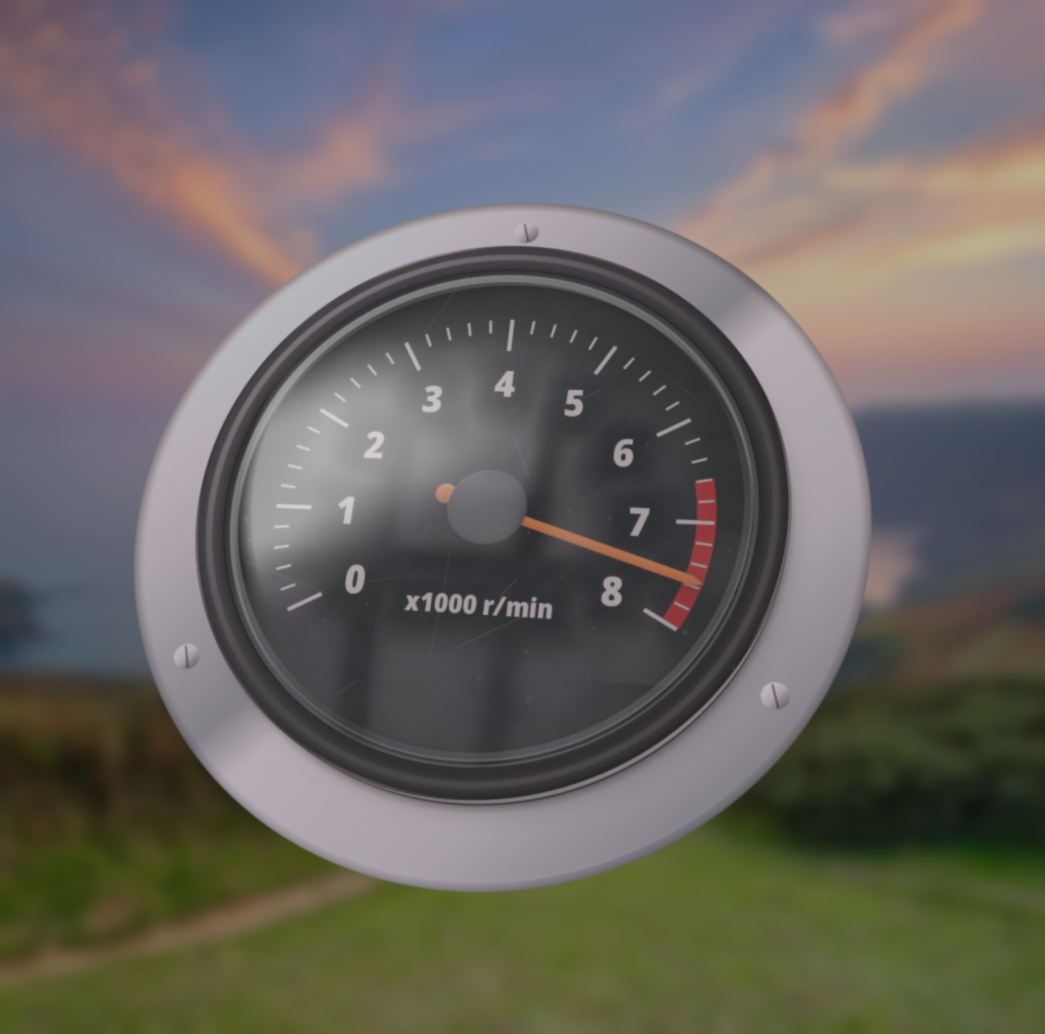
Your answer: 7600rpm
